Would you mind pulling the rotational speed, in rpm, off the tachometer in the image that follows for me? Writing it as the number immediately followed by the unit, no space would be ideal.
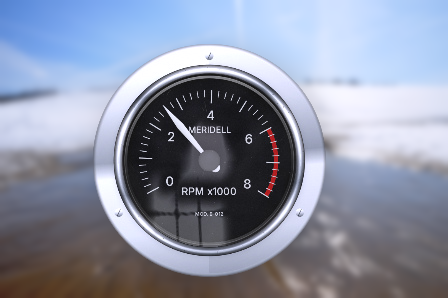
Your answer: 2600rpm
